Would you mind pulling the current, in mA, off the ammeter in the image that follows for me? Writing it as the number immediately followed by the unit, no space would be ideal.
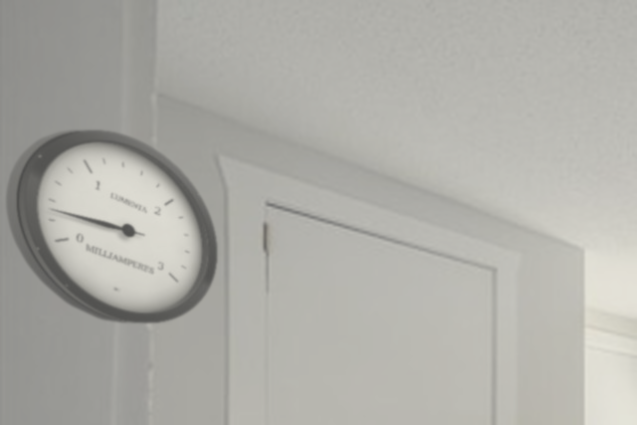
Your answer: 0.3mA
